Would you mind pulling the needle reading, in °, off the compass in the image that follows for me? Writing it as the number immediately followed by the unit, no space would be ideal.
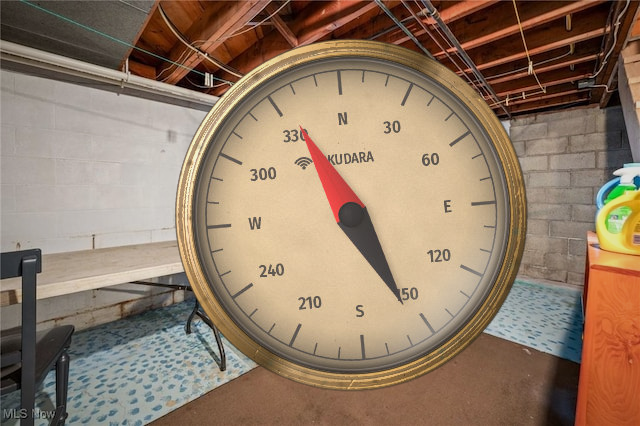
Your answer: 335°
